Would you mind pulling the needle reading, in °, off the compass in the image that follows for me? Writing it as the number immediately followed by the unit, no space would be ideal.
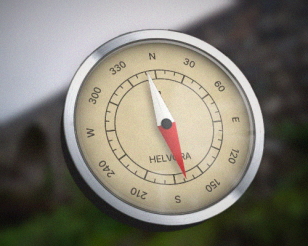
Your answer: 170°
